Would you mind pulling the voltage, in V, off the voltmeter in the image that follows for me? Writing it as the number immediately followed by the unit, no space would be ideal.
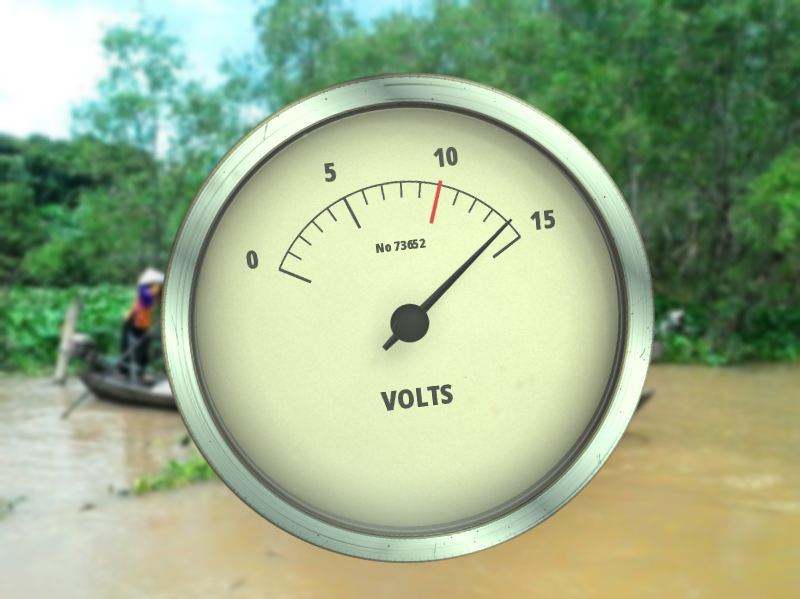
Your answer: 14V
